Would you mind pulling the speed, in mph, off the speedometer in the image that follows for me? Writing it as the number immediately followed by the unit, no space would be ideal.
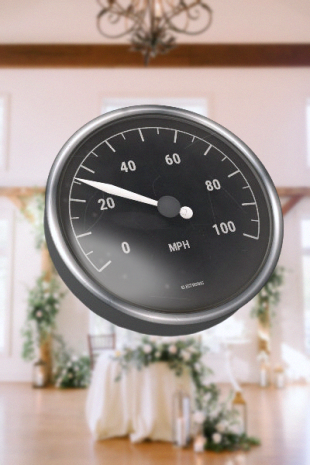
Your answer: 25mph
